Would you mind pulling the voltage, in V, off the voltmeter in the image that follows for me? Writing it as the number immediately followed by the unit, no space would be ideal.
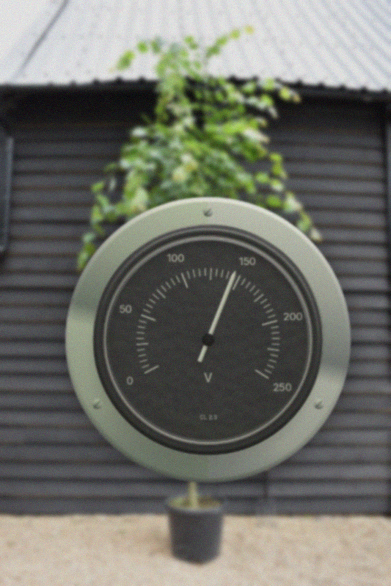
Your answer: 145V
